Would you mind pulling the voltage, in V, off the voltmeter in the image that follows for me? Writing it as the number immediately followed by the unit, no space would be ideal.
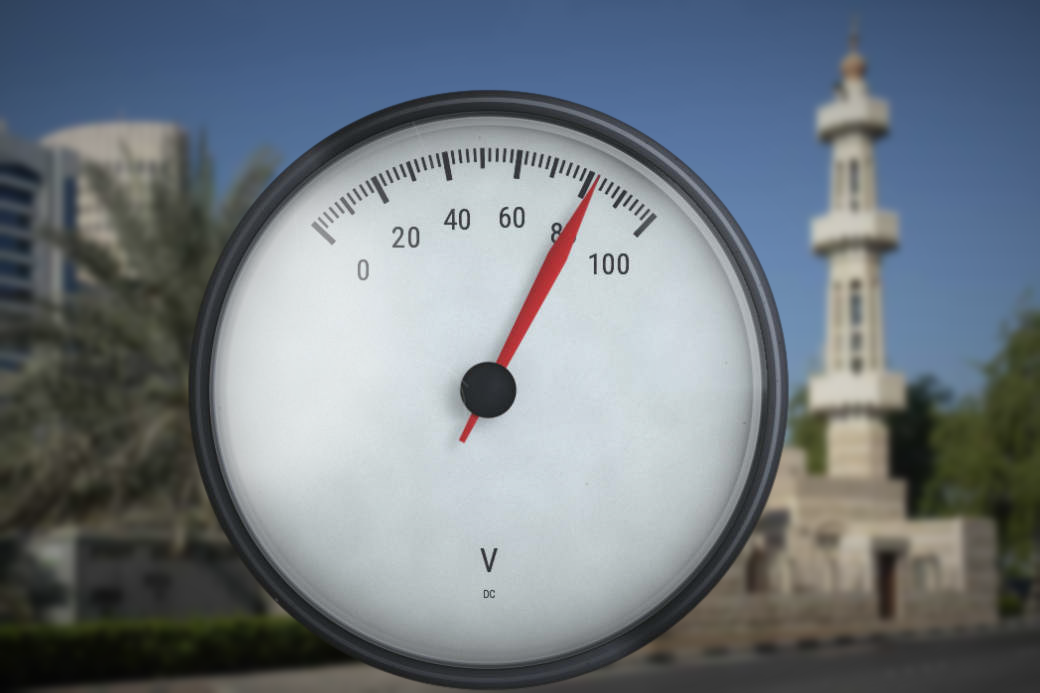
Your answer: 82V
